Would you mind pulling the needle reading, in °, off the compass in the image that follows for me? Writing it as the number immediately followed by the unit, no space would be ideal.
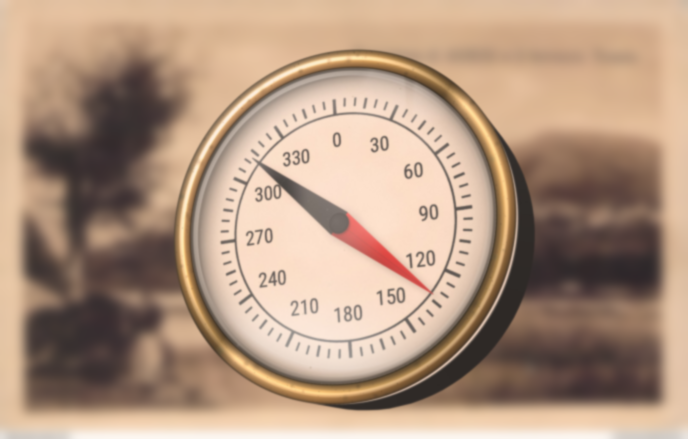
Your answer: 132.5°
